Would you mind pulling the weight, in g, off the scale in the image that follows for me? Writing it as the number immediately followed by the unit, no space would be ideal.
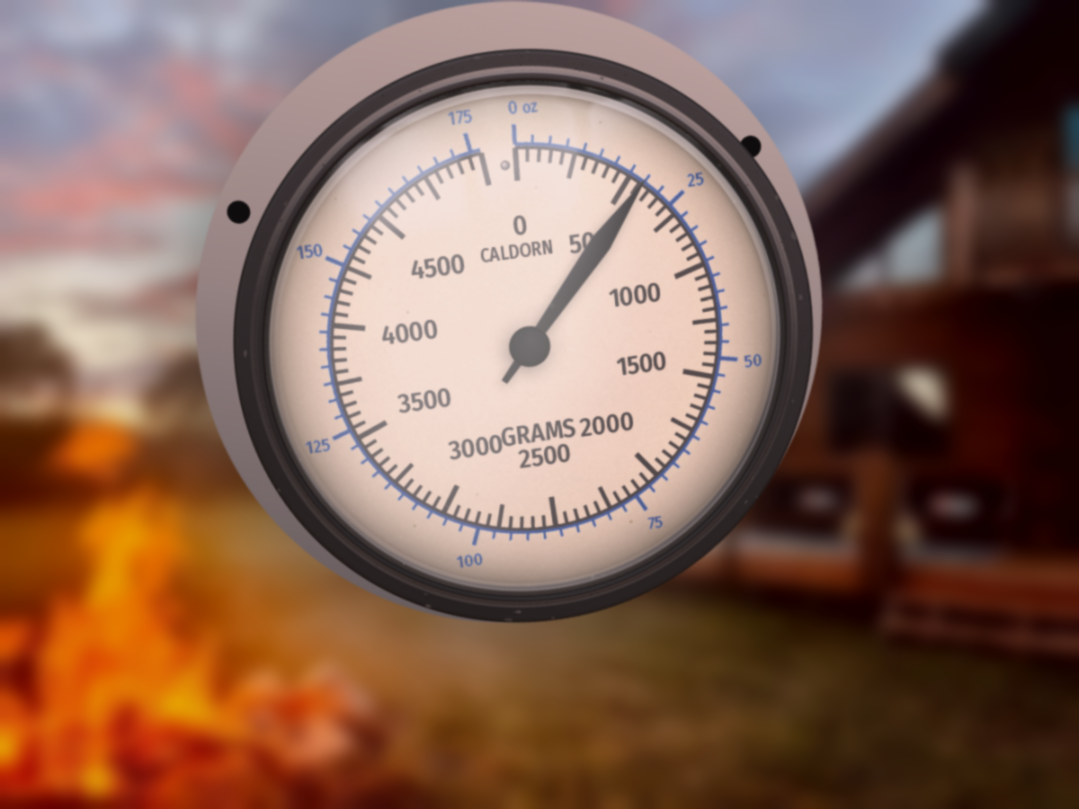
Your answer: 550g
